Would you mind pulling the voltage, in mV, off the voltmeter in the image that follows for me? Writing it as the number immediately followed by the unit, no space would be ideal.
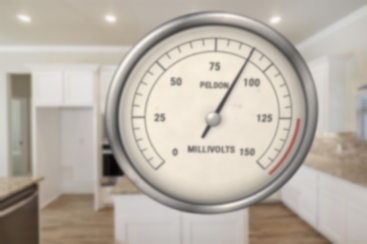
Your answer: 90mV
